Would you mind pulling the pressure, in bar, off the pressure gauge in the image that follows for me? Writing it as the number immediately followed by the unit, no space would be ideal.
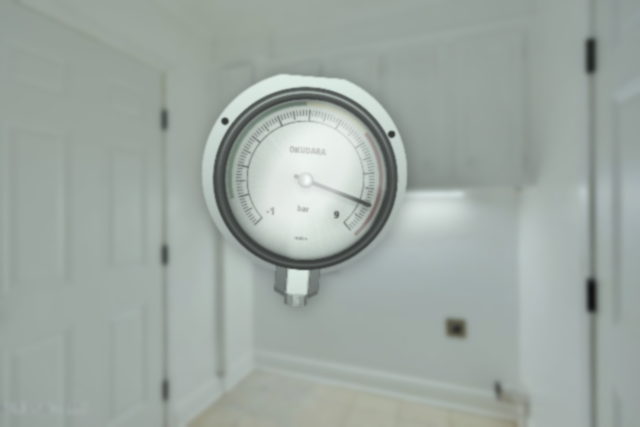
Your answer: 8bar
